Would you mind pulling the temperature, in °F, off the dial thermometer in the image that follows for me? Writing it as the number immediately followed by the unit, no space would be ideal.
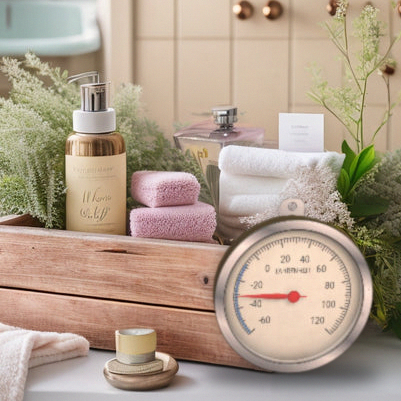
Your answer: -30°F
